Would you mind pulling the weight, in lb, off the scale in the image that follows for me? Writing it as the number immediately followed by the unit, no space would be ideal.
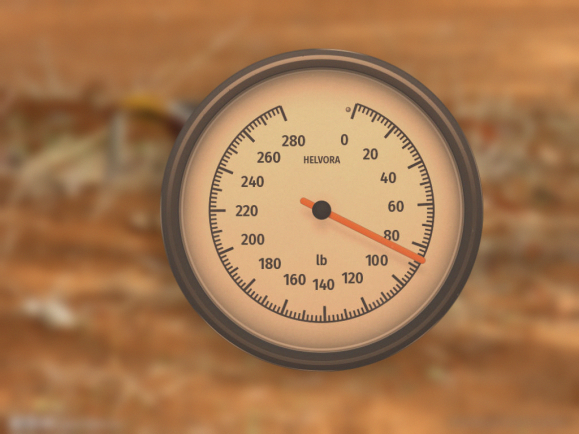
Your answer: 86lb
